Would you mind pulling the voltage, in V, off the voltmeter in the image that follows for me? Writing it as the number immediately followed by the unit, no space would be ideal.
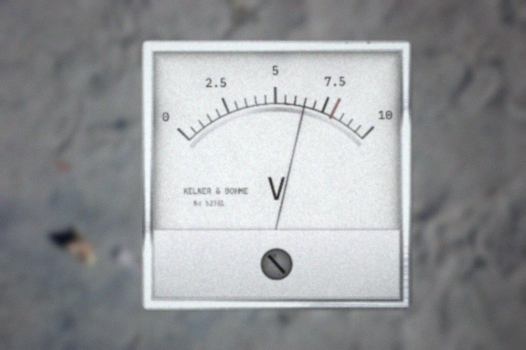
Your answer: 6.5V
